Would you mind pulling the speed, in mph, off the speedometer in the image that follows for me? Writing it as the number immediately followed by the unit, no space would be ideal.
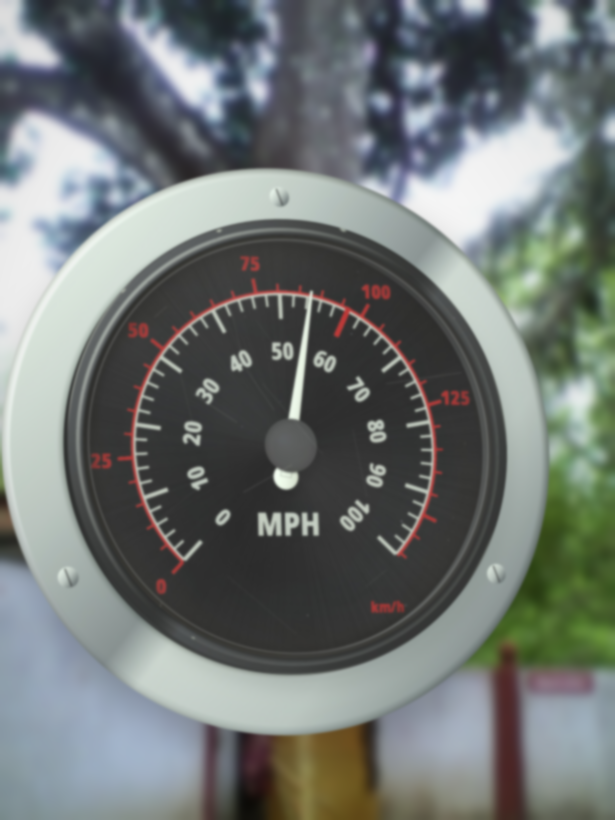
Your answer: 54mph
